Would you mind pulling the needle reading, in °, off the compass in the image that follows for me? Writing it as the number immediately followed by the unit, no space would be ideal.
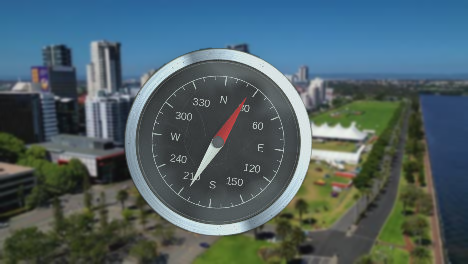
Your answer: 25°
